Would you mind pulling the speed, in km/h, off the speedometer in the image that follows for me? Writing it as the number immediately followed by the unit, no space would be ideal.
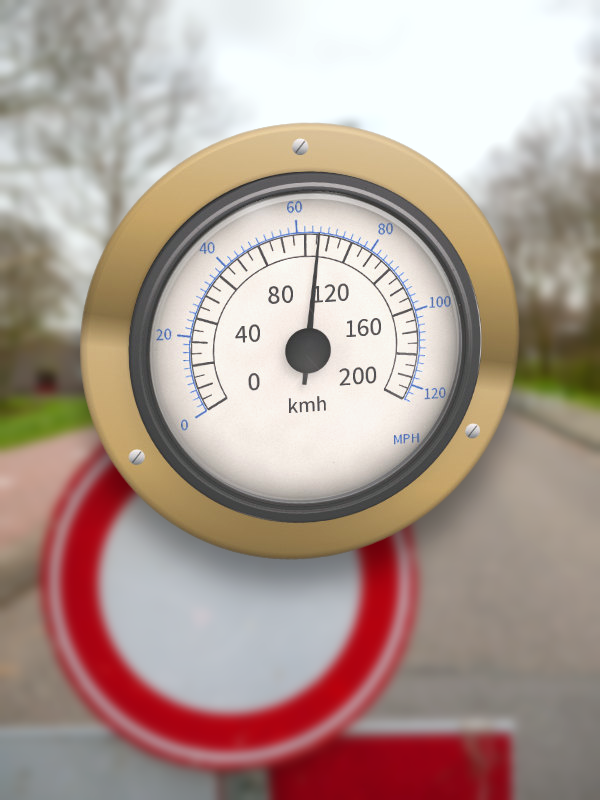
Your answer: 105km/h
